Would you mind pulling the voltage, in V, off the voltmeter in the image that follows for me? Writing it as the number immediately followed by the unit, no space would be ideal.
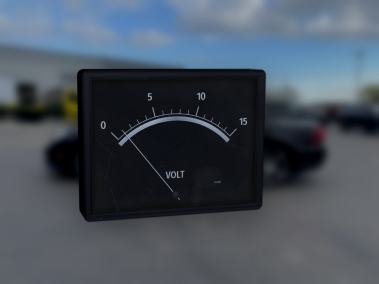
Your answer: 1V
